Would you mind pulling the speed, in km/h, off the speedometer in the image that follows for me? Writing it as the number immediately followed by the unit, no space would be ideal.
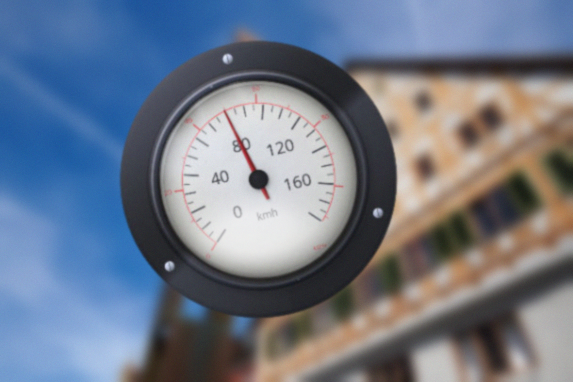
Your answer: 80km/h
